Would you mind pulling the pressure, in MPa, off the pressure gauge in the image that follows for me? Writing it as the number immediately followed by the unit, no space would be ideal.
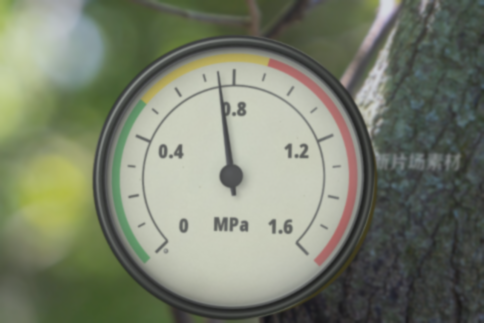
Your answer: 0.75MPa
